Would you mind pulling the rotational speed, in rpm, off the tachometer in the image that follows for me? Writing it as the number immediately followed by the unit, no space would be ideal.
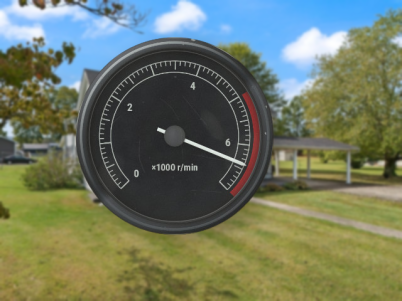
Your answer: 6400rpm
